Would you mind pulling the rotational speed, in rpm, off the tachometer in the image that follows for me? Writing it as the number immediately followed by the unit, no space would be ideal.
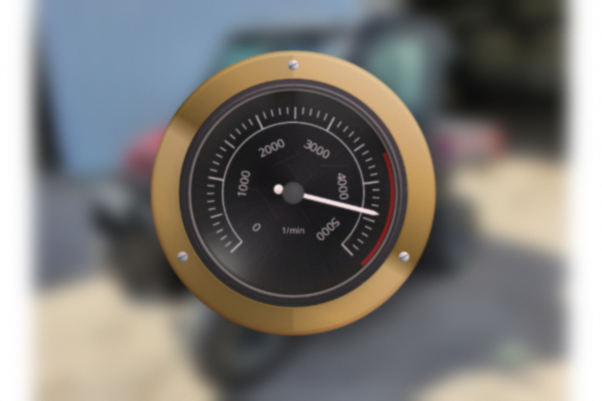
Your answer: 4400rpm
